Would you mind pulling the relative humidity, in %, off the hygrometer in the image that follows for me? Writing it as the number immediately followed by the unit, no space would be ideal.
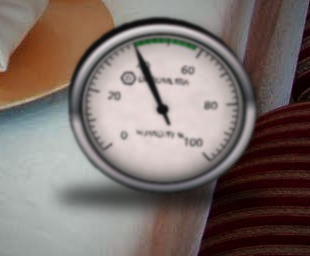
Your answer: 40%
